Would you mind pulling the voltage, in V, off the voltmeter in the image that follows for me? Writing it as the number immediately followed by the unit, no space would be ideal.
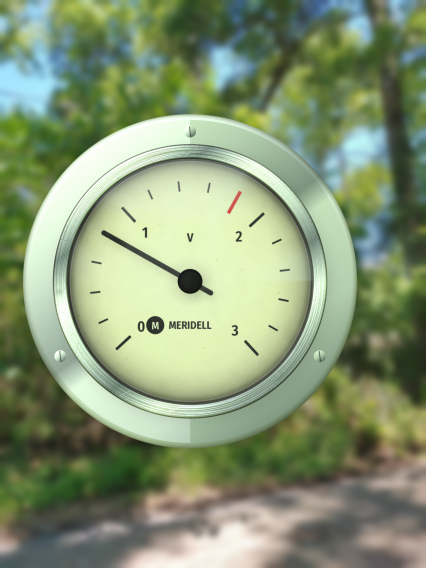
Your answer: 0.8V
